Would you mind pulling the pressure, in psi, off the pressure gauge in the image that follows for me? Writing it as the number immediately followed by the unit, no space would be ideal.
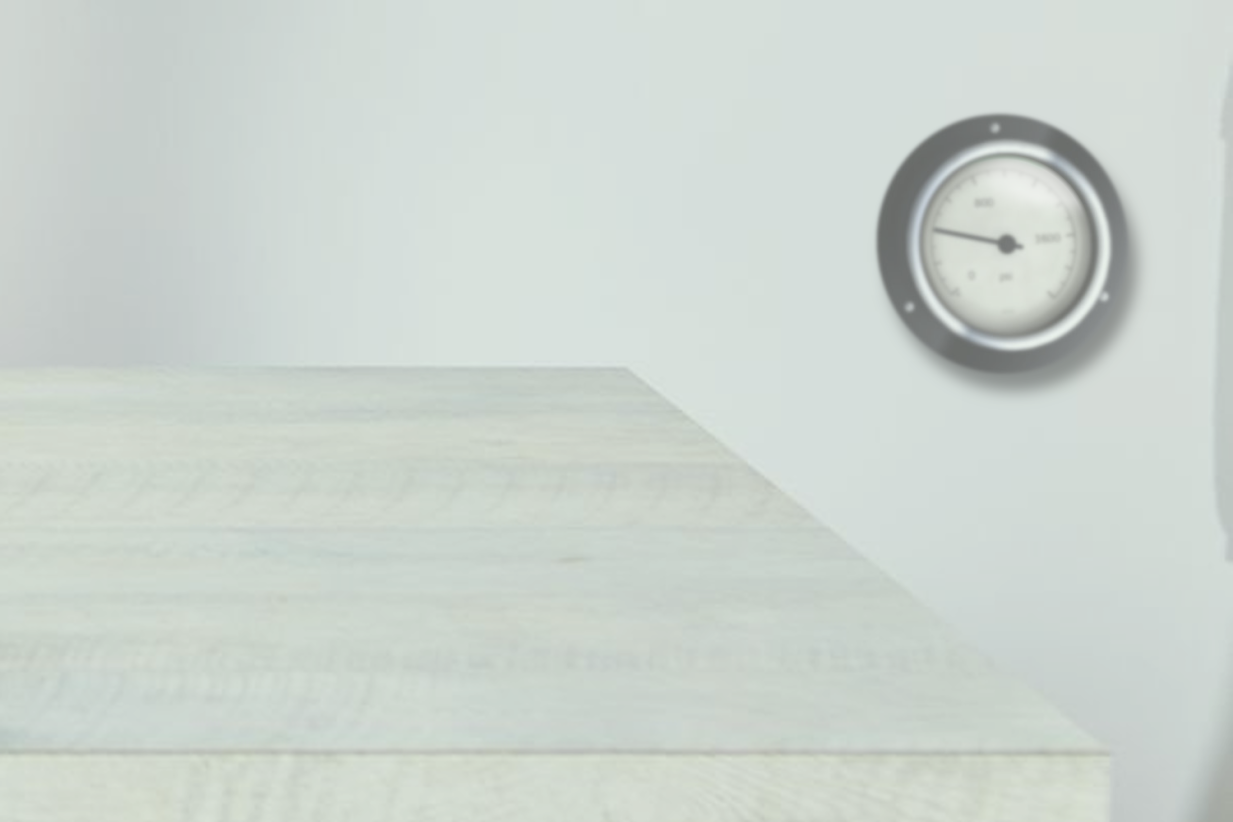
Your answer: 400psi
